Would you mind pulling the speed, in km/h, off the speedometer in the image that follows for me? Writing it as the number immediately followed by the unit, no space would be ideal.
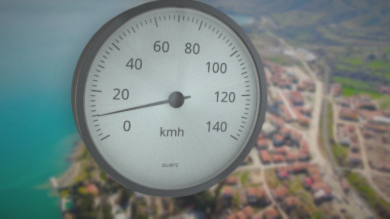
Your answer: 10km/h
